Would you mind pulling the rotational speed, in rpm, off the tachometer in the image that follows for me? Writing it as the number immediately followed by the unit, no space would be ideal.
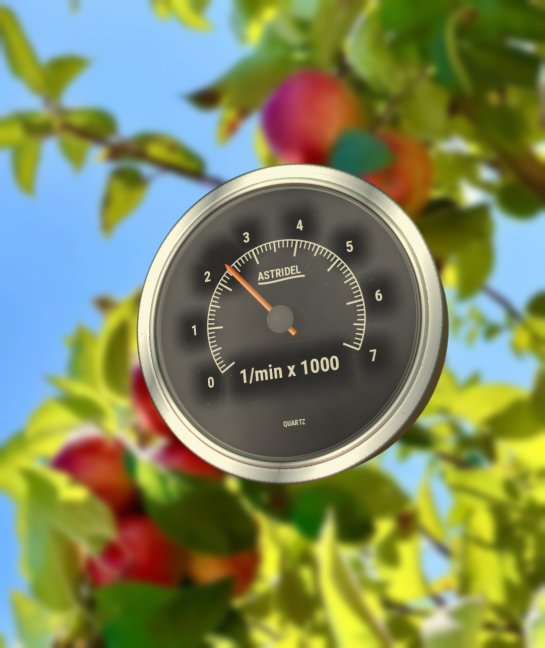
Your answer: 2400rpm
